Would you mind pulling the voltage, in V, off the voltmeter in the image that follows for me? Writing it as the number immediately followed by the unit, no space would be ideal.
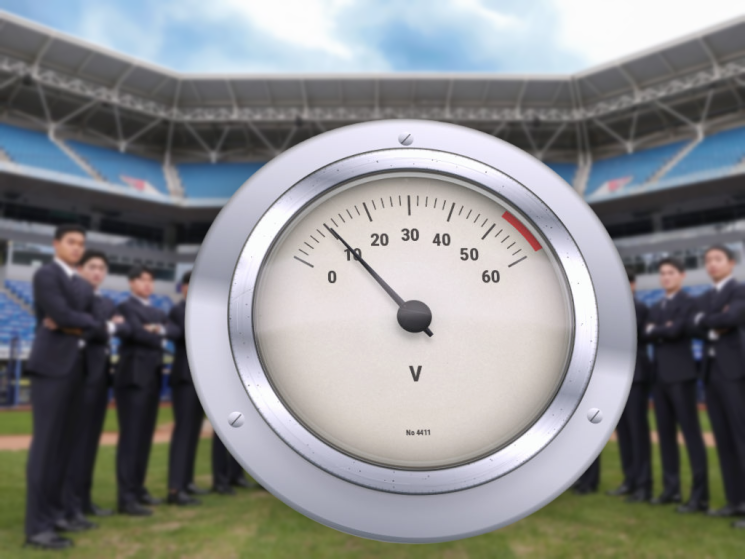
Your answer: 10V
